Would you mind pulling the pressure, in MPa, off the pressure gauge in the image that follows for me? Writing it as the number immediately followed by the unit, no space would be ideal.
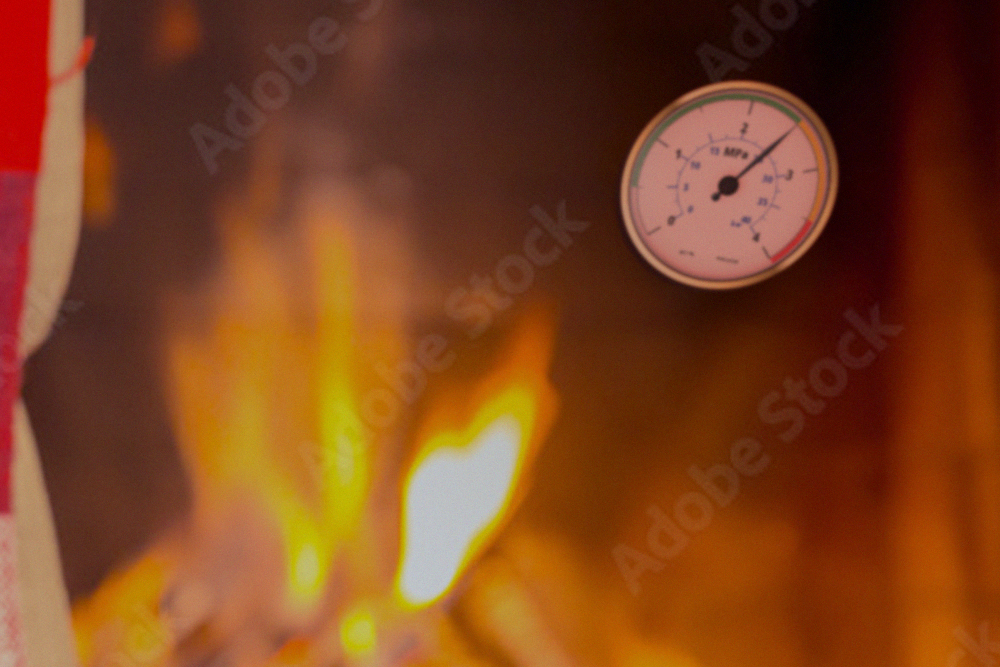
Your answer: 2.5MPa
